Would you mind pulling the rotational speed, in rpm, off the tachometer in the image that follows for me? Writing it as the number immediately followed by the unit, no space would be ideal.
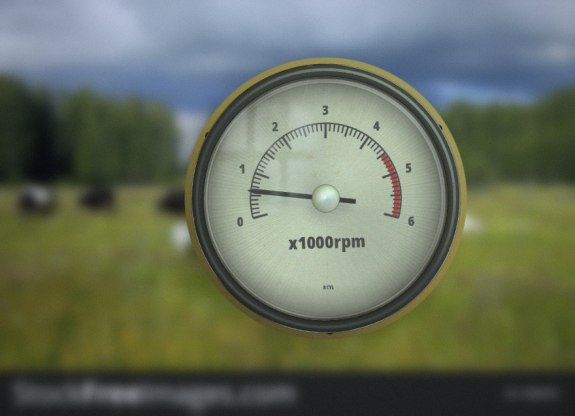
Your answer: 600rpm
